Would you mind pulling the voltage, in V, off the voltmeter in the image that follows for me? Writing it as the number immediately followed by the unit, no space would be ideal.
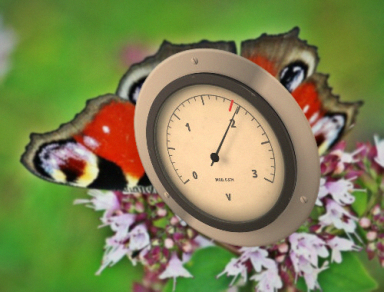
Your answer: 2V
